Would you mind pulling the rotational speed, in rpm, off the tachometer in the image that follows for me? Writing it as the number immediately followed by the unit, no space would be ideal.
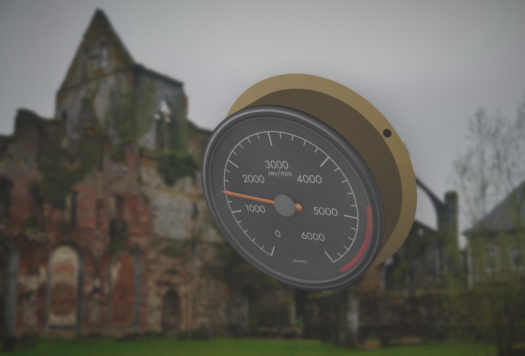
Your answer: 1400rpm
